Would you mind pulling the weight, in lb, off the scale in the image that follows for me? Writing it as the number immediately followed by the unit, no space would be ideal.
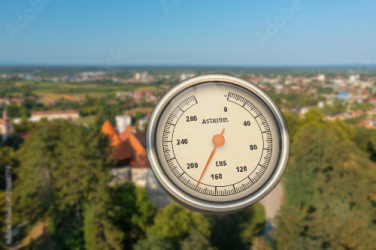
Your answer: 180lb
